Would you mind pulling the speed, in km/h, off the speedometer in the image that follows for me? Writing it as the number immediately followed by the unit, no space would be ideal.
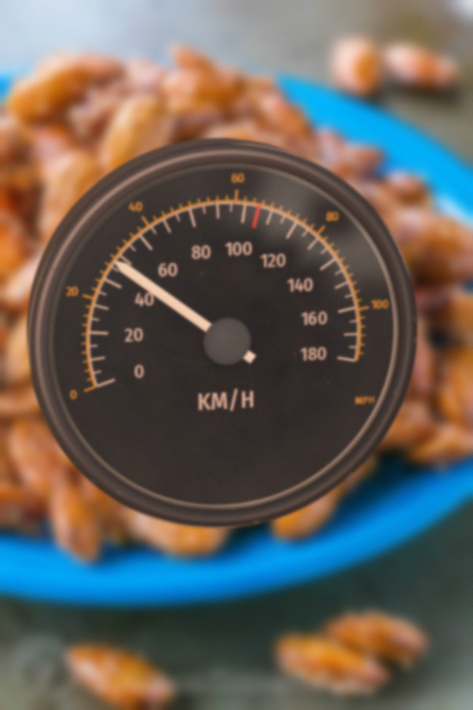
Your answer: 47.5km/h
